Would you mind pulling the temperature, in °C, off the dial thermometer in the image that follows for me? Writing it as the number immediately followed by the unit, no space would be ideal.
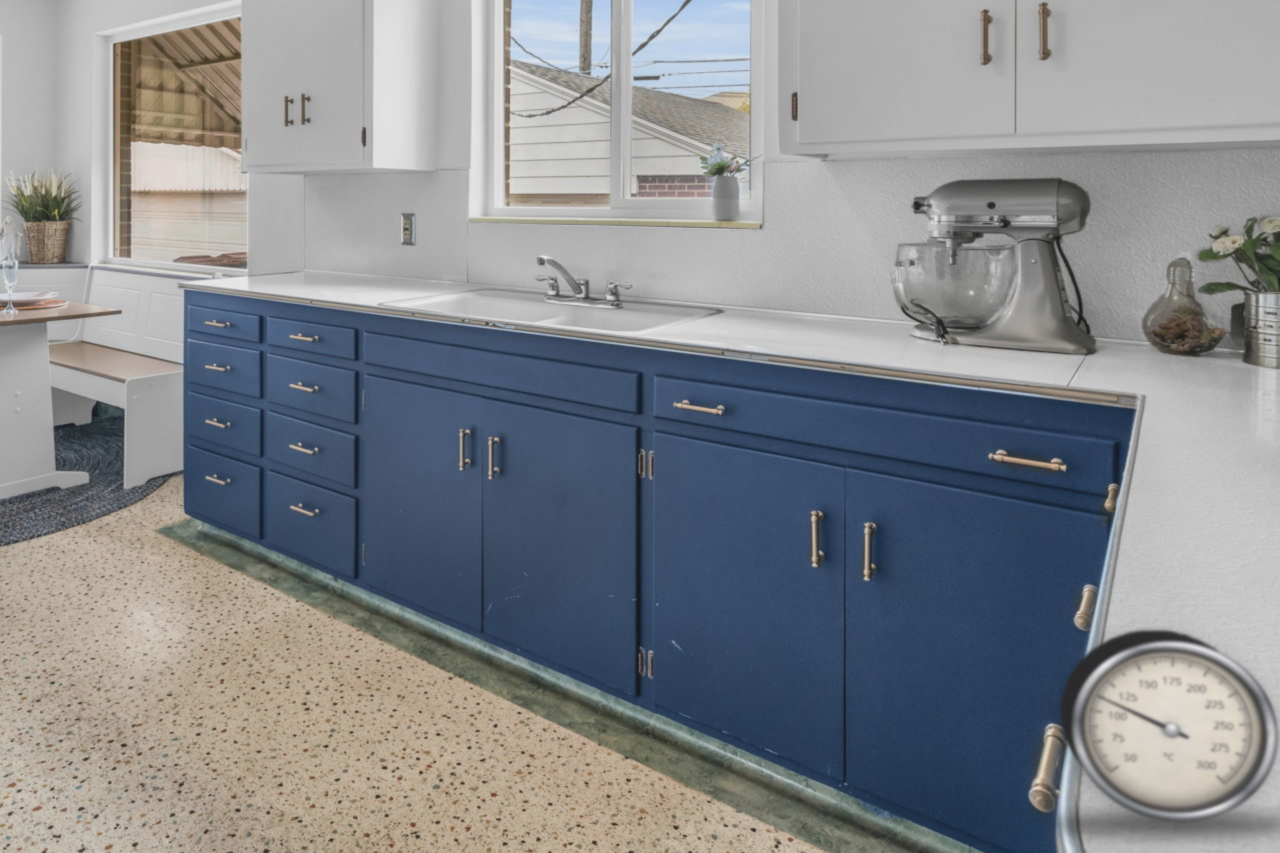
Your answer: 112.5°C
